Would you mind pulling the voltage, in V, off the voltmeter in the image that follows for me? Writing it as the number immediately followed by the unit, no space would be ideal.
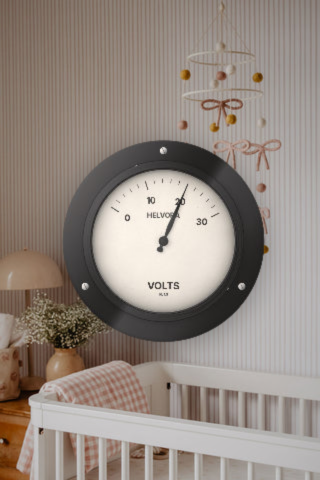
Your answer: 20V
